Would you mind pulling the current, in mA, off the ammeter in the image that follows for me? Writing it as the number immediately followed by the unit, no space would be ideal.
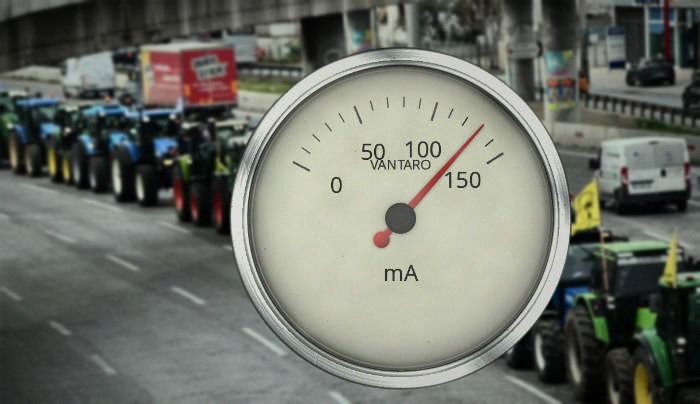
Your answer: 130mA
